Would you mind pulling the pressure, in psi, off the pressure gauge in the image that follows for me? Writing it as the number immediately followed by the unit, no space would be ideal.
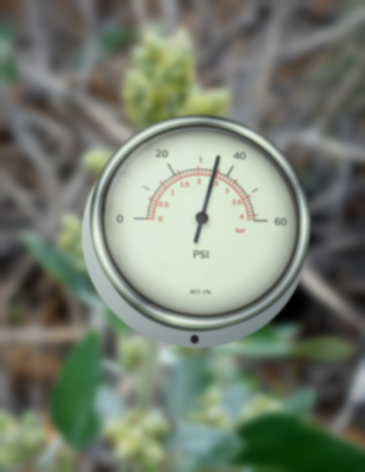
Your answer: 35psi
